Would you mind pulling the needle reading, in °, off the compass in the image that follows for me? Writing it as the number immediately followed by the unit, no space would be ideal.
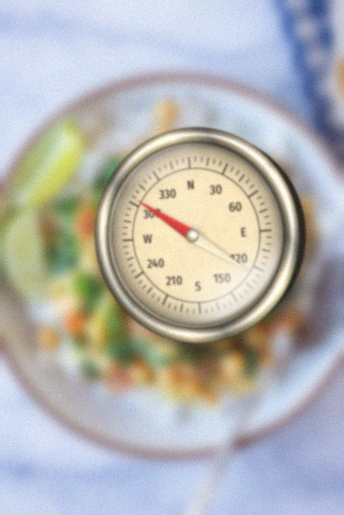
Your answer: 305°
